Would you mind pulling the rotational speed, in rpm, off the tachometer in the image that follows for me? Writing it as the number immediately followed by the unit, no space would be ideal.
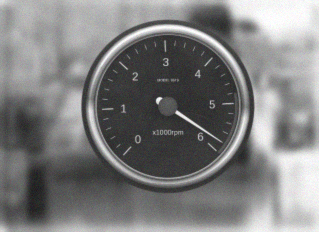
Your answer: 5800rpm
